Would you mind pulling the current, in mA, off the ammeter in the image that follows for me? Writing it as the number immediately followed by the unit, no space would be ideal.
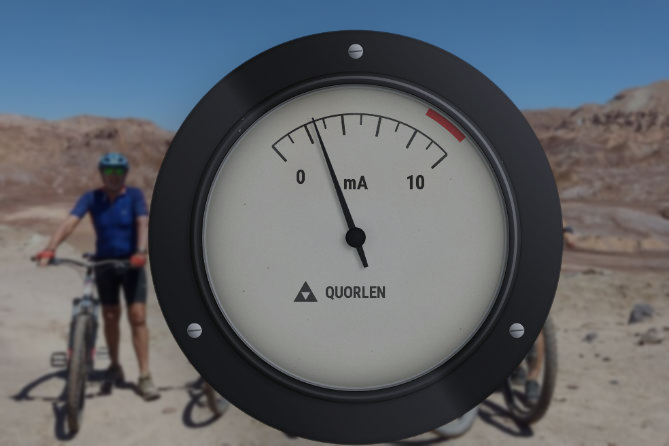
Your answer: 2.5mA
